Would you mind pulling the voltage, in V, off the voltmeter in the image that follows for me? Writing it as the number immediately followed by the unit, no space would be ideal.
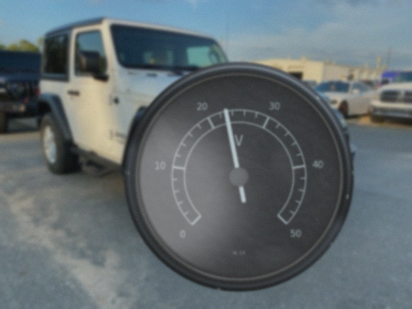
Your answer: 23V
